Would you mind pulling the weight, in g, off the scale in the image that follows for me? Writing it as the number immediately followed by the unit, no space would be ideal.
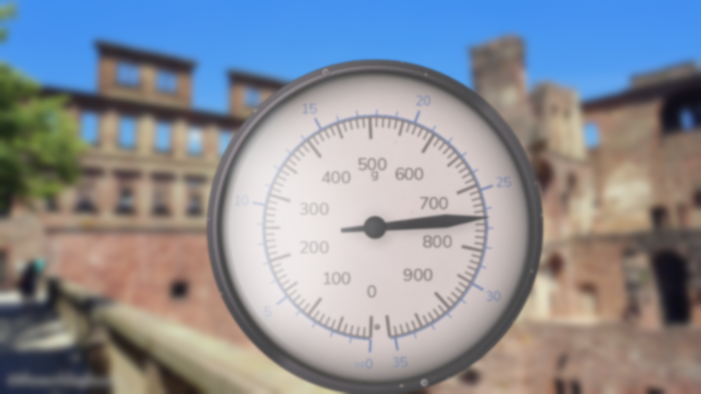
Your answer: 750g
